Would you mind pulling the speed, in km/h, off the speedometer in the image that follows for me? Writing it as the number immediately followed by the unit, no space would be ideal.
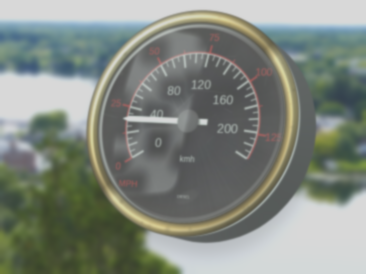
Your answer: 30km/h
